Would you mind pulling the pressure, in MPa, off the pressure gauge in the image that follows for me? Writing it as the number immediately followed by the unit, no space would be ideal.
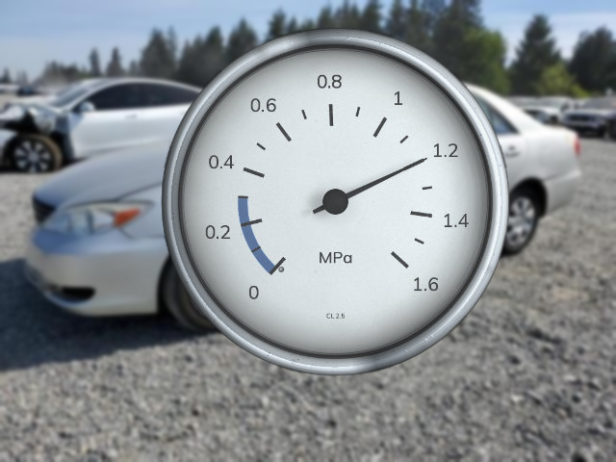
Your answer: 1.2MPa
